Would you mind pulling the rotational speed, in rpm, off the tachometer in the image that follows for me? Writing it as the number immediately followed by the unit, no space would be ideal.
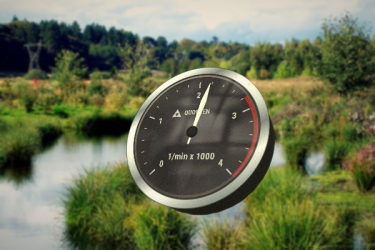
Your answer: 2200rpm
